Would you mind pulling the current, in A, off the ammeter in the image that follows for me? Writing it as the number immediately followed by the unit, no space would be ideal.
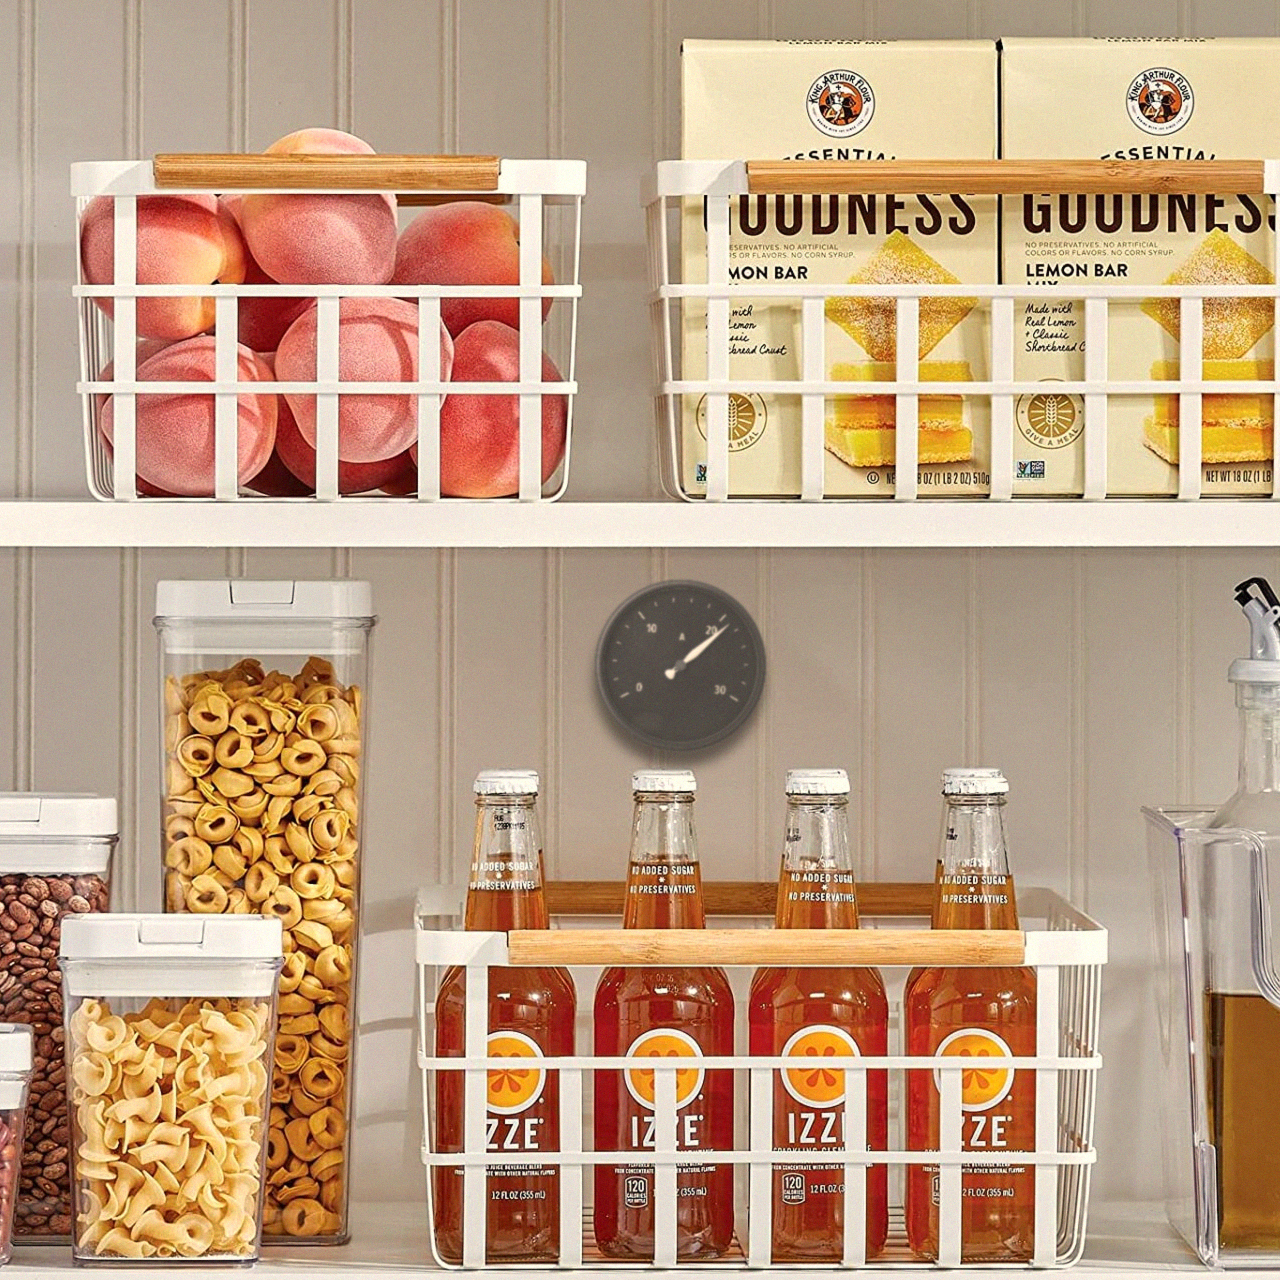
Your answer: 21A
